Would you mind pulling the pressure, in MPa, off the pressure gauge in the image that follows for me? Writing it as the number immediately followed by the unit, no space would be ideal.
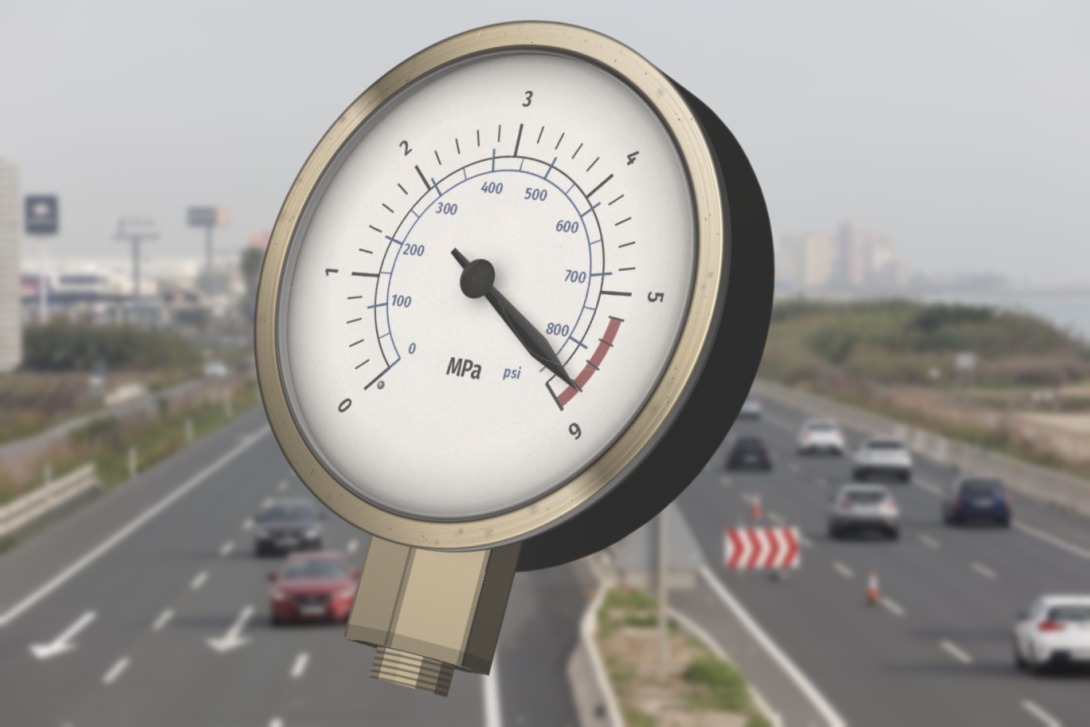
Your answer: 5.8MPa
